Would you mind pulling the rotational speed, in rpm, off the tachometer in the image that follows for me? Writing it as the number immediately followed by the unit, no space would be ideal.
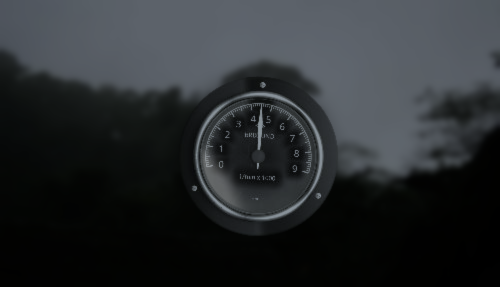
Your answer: 4500rpm
